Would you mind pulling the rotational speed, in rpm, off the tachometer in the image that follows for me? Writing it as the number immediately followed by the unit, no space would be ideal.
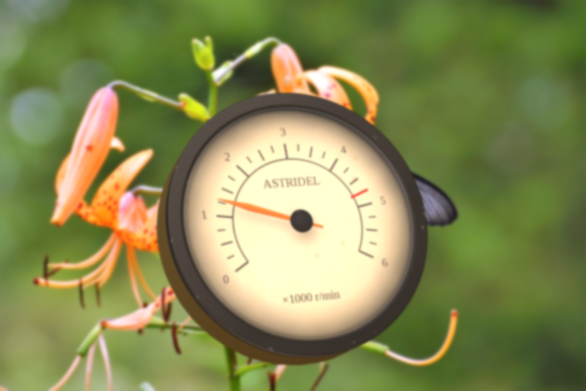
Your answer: 1250rpm
